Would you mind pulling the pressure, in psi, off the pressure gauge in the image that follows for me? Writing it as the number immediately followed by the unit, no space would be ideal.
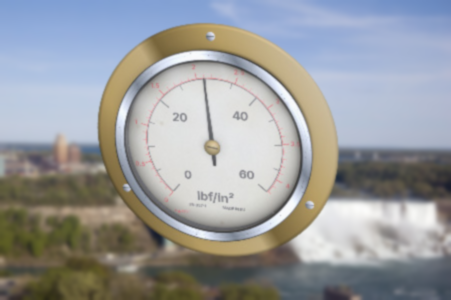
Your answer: 30psi
